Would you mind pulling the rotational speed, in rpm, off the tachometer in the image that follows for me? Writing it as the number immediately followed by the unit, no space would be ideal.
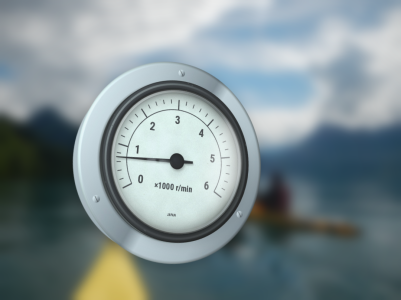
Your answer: 700rpm
